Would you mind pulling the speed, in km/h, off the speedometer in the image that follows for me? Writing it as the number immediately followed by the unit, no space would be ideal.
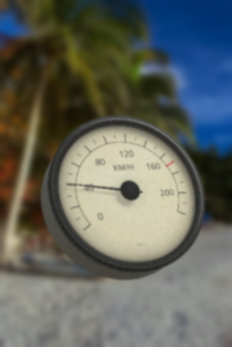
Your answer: 40km/h
